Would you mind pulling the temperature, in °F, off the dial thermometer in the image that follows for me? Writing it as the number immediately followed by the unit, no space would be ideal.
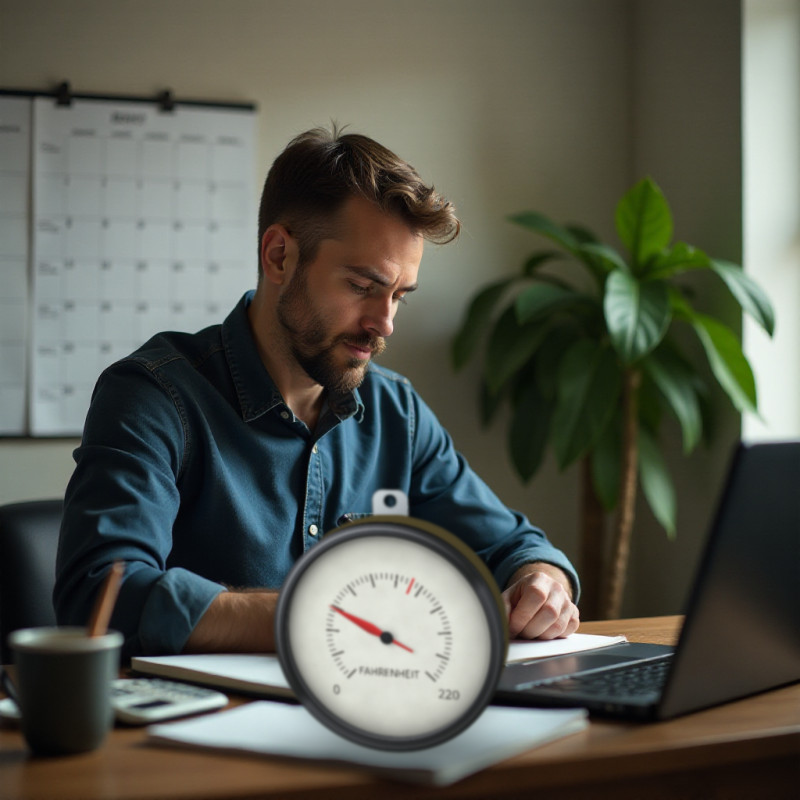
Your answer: 60°F
